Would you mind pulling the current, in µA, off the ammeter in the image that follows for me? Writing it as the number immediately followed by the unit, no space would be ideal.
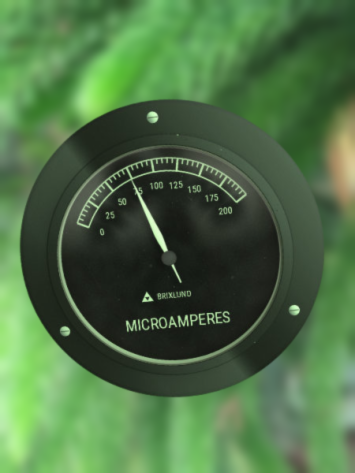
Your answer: 75µA
